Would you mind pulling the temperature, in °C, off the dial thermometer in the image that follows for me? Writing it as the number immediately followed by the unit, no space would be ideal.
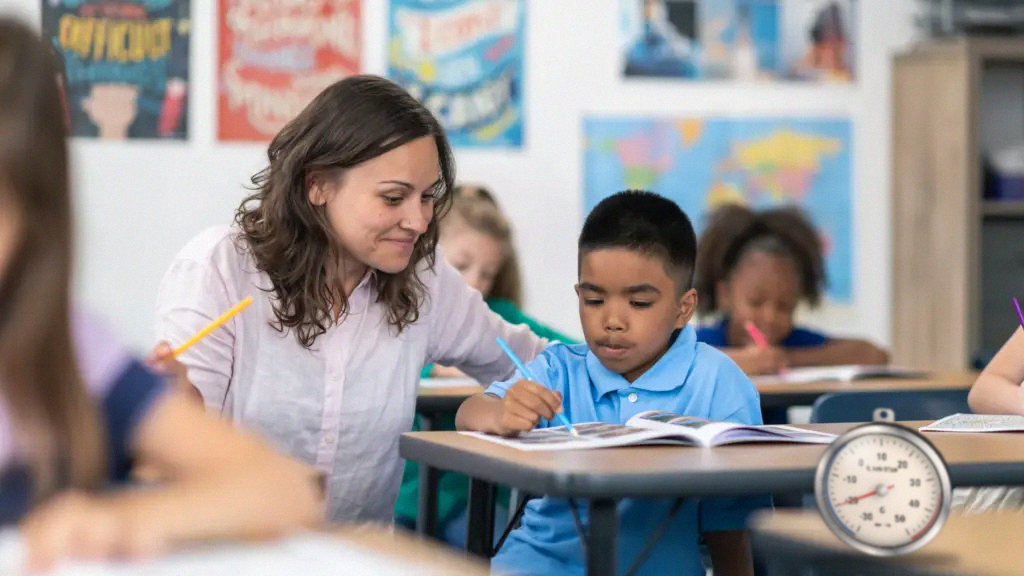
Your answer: -20°C
